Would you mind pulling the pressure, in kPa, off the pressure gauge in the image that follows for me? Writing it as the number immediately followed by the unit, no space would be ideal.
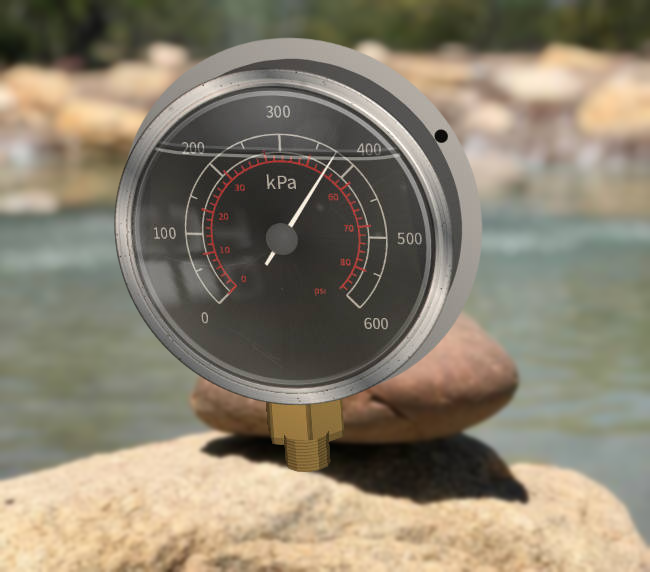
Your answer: 375kPa
